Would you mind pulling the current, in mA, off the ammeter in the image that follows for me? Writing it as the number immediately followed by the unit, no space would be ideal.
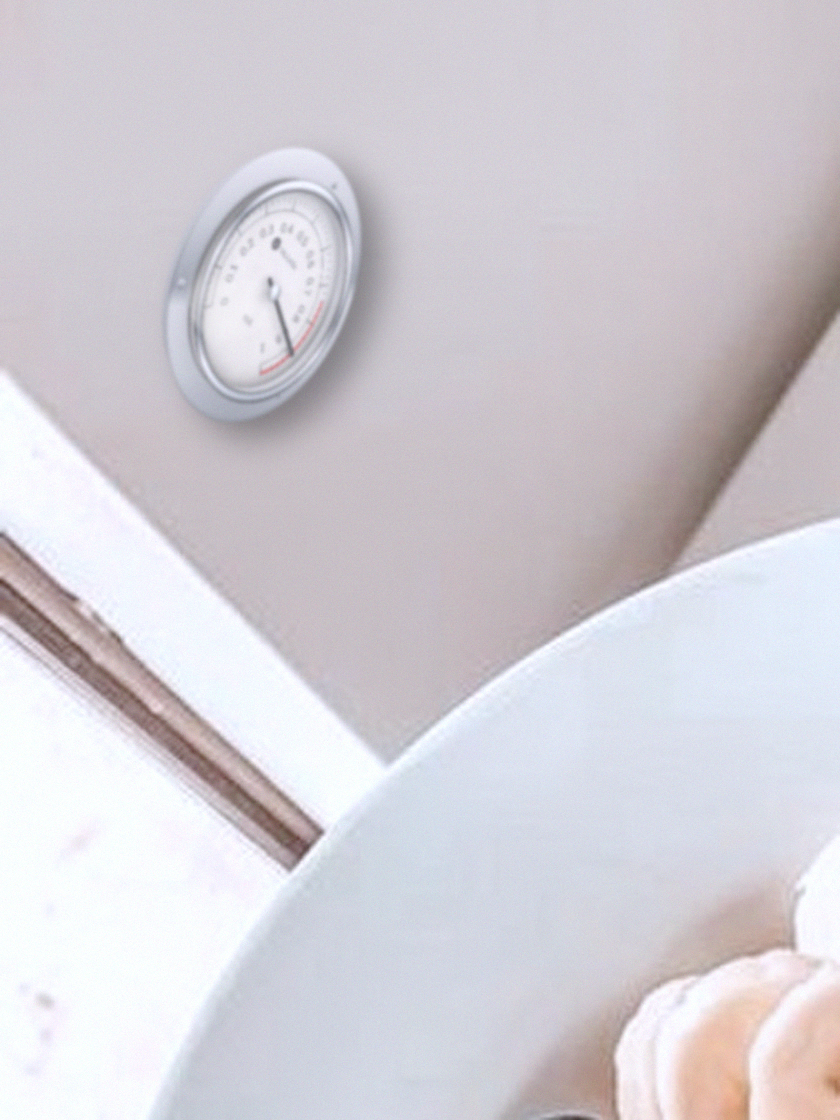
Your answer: 0.9mA
